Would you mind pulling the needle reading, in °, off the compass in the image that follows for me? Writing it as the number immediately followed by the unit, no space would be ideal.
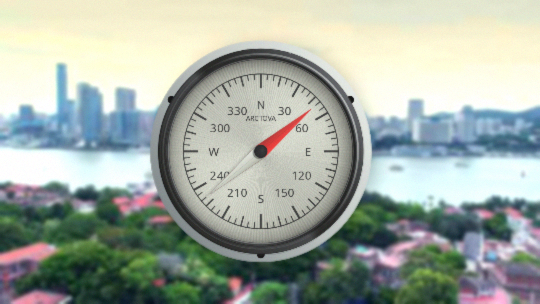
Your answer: 50°
